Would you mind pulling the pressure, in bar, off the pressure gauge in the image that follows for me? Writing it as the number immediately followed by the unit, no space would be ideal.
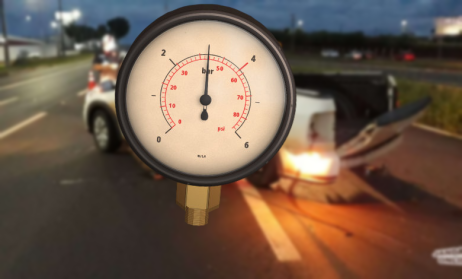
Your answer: 3bar
